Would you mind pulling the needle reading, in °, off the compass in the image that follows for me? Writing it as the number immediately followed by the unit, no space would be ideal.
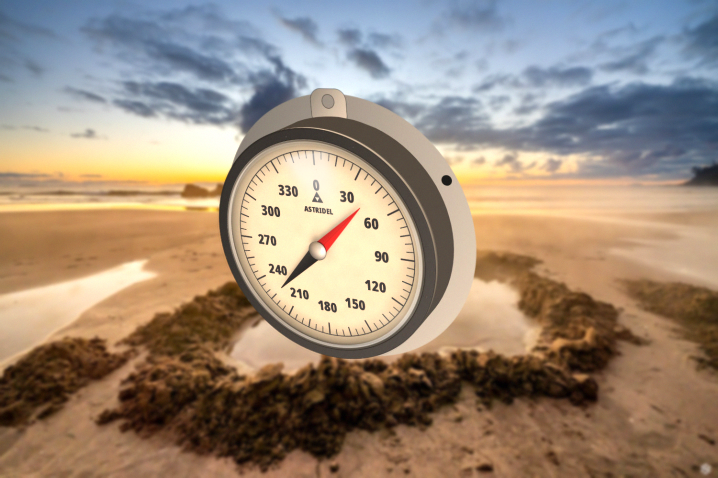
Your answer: 45°
